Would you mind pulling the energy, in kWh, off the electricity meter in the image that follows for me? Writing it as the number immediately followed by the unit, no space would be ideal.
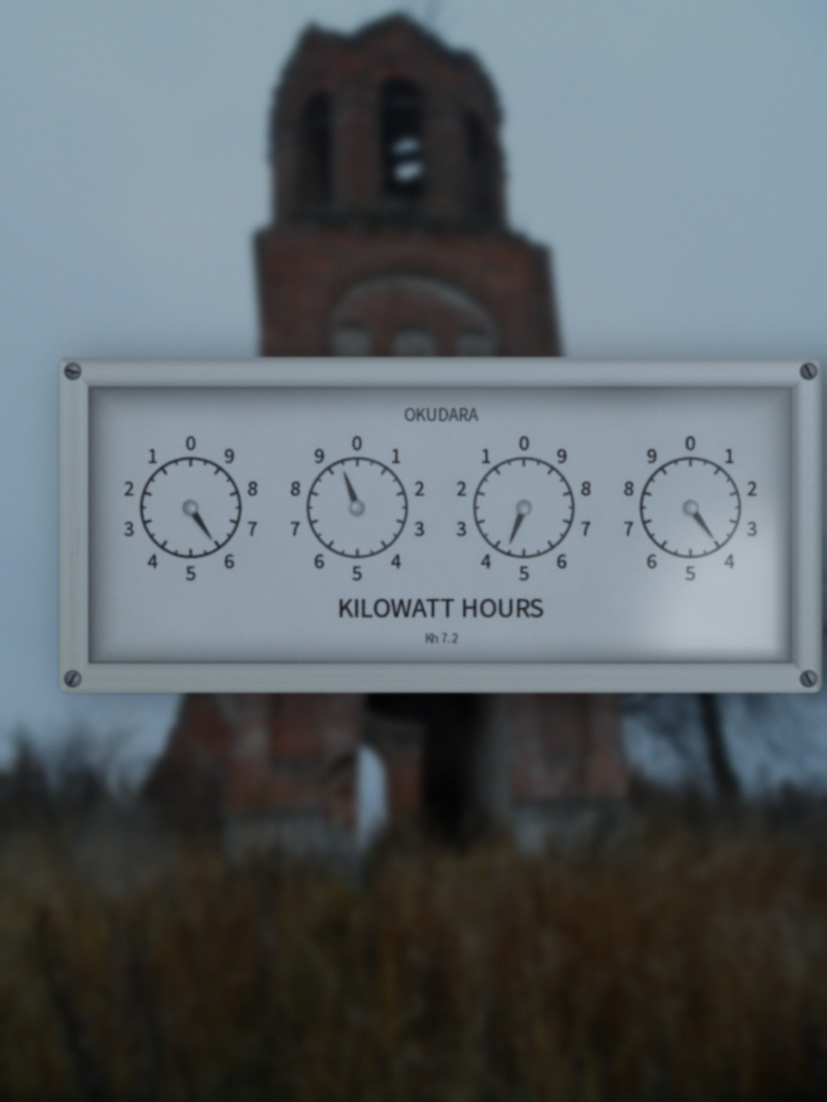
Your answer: 5944kWh
